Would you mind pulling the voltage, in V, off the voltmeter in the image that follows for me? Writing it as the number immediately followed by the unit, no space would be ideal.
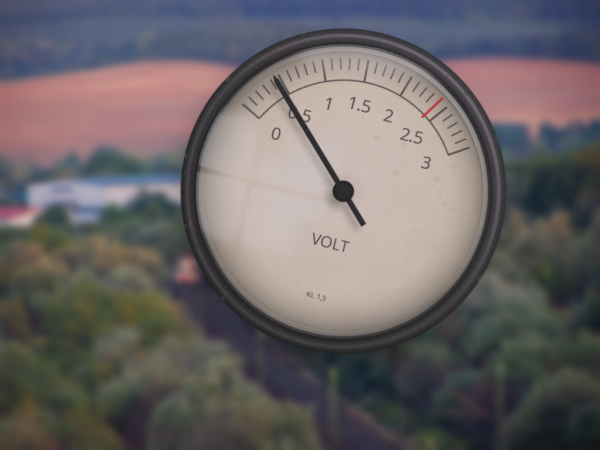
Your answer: 0.45V
